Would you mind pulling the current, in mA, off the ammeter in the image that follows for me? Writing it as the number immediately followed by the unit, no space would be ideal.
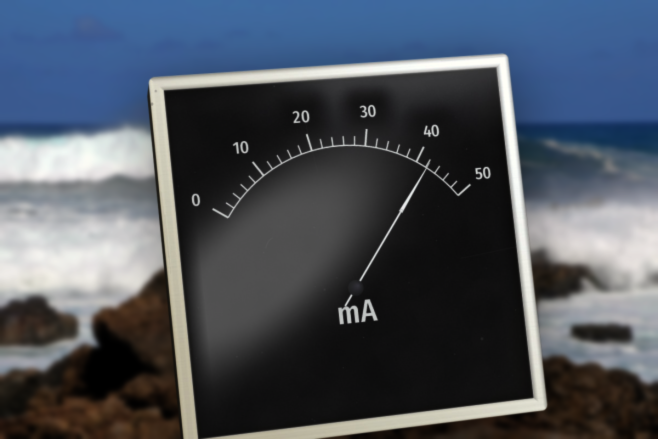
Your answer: 42mA
